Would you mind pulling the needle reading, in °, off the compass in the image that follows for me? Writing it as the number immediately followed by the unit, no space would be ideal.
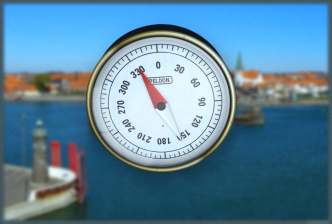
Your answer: 335°
